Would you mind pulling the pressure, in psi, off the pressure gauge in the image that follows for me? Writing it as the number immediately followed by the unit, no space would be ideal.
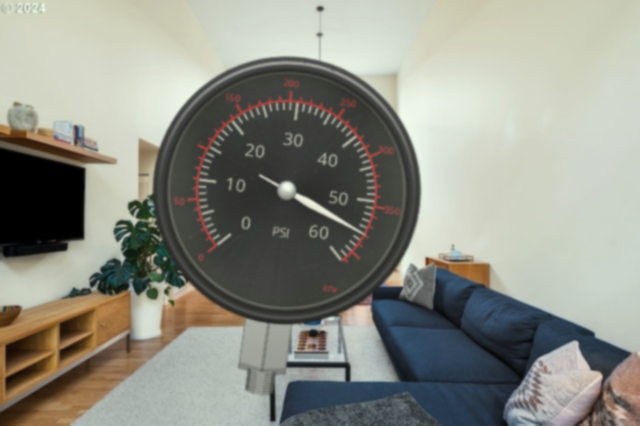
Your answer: 55psi
